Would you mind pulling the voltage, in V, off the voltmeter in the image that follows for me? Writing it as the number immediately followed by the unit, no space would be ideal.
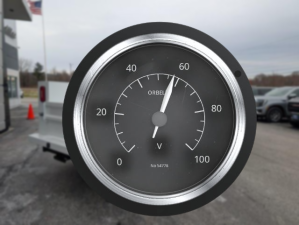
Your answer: 57.5V
